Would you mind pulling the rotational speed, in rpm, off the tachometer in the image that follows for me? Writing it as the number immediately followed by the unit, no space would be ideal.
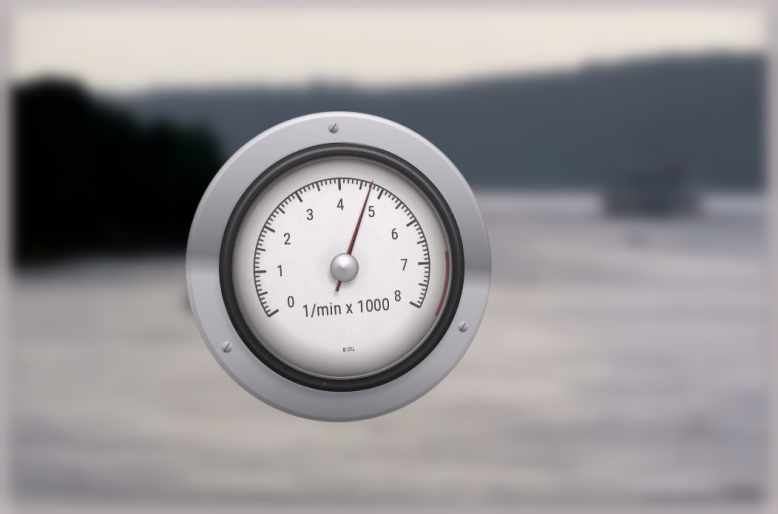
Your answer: 4700rpm
